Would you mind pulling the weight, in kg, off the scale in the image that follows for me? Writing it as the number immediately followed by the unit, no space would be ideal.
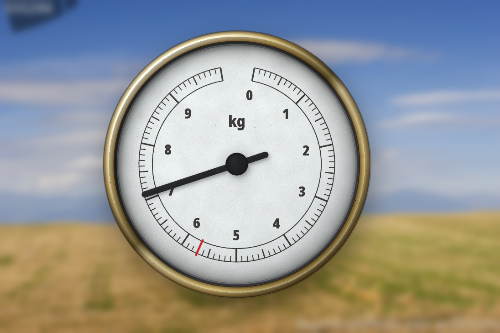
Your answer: 7.1kg
